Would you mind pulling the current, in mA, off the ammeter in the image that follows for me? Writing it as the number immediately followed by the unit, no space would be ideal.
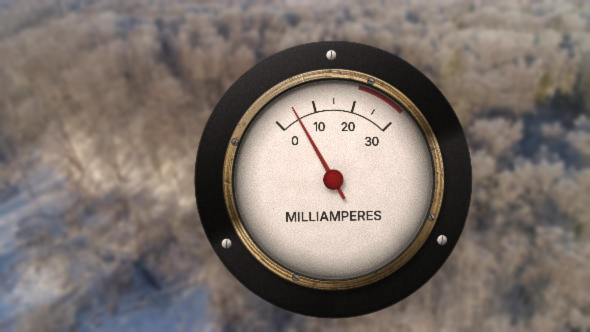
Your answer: 5mA
